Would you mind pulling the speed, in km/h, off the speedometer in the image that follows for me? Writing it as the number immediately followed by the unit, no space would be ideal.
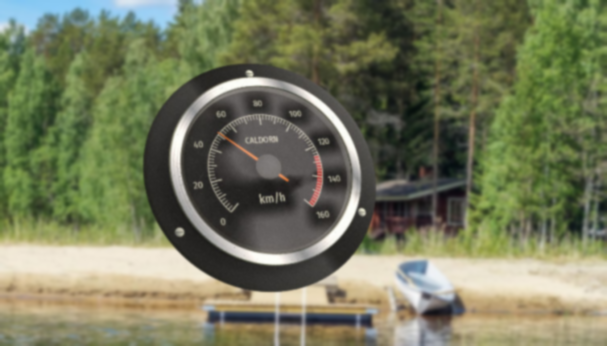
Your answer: 50km/h
